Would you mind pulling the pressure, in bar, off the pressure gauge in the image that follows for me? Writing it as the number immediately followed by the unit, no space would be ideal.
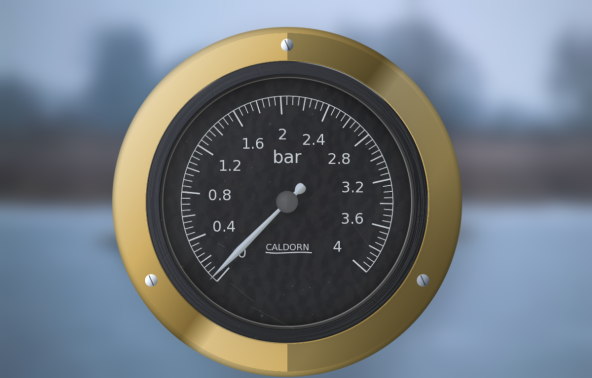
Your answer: 0.05bar
